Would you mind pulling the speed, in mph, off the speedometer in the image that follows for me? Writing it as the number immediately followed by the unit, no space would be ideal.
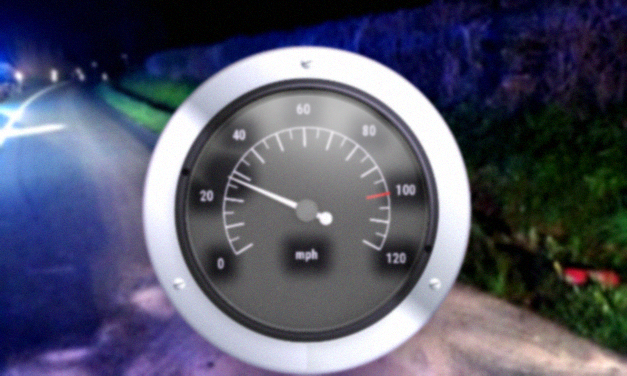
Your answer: 27.5mph
